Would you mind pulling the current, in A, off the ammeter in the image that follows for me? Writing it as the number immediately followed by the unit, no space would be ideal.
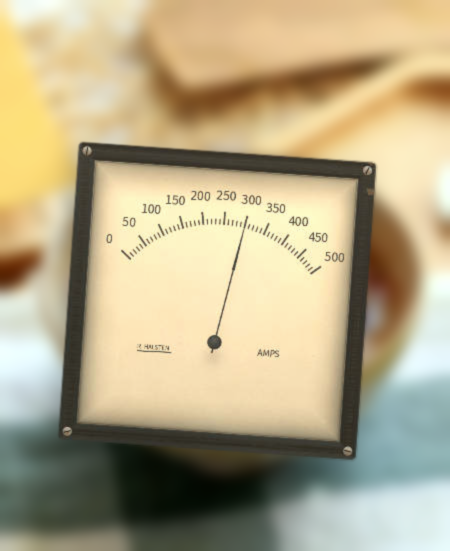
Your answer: 300A
